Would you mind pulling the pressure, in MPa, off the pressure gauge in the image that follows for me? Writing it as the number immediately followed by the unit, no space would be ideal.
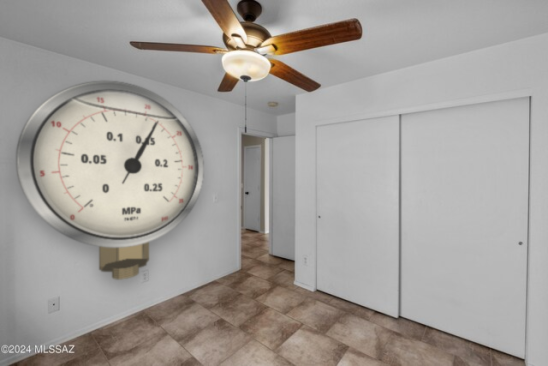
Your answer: 0.15MPa
